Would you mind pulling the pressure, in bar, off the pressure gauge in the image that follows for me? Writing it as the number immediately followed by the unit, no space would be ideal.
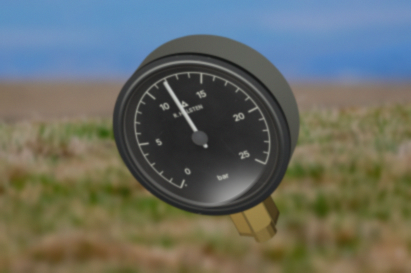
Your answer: 12bar
